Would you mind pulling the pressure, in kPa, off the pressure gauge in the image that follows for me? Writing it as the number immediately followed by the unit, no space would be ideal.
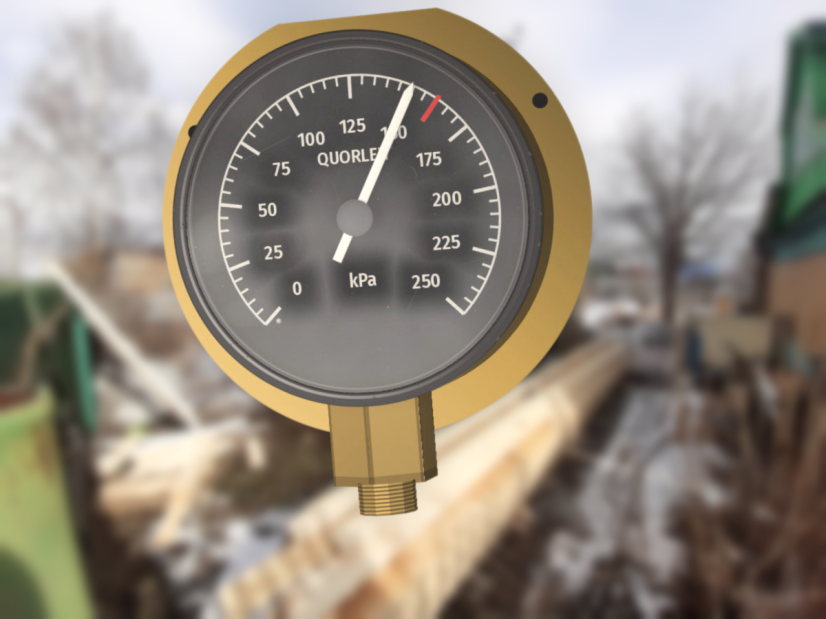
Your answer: 150kPa
